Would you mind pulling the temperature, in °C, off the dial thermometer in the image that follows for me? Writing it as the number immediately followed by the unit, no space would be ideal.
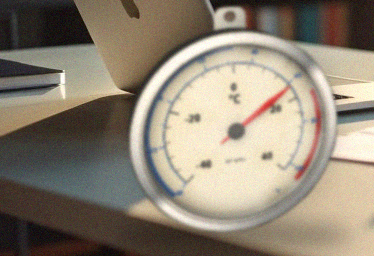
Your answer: 16°C
